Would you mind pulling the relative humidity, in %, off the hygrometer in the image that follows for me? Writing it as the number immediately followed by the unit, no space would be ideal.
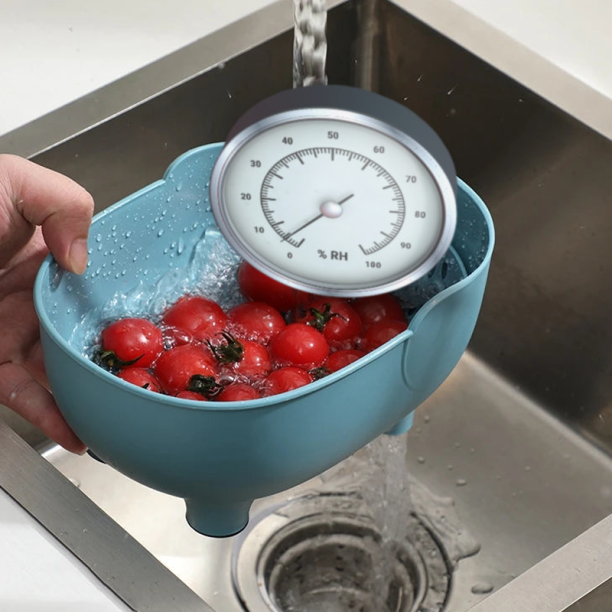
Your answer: 5%
